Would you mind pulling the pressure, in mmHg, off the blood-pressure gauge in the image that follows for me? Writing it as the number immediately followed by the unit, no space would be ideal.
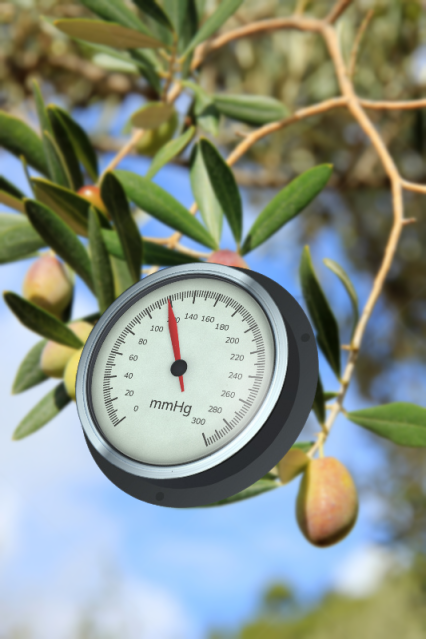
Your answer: 120mmHg
